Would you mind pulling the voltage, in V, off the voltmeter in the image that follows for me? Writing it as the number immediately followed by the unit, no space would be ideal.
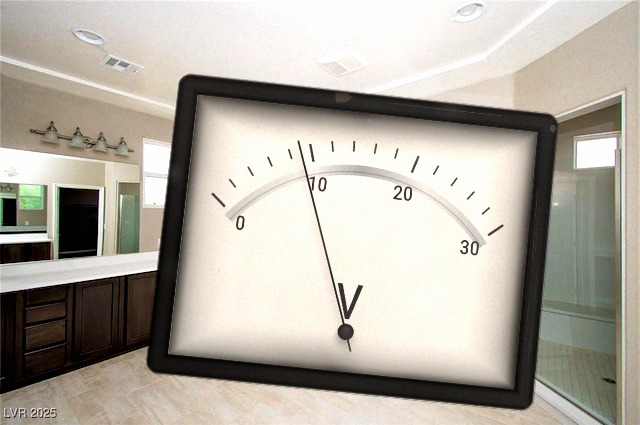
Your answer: 9V
